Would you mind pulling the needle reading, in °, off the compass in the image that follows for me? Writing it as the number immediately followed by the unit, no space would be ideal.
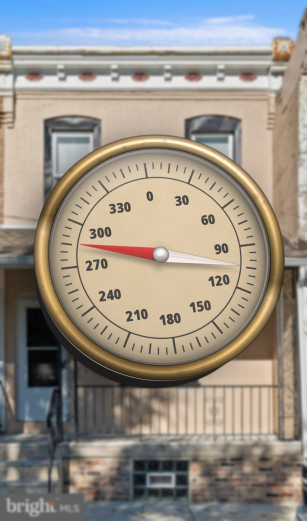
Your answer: 285°
